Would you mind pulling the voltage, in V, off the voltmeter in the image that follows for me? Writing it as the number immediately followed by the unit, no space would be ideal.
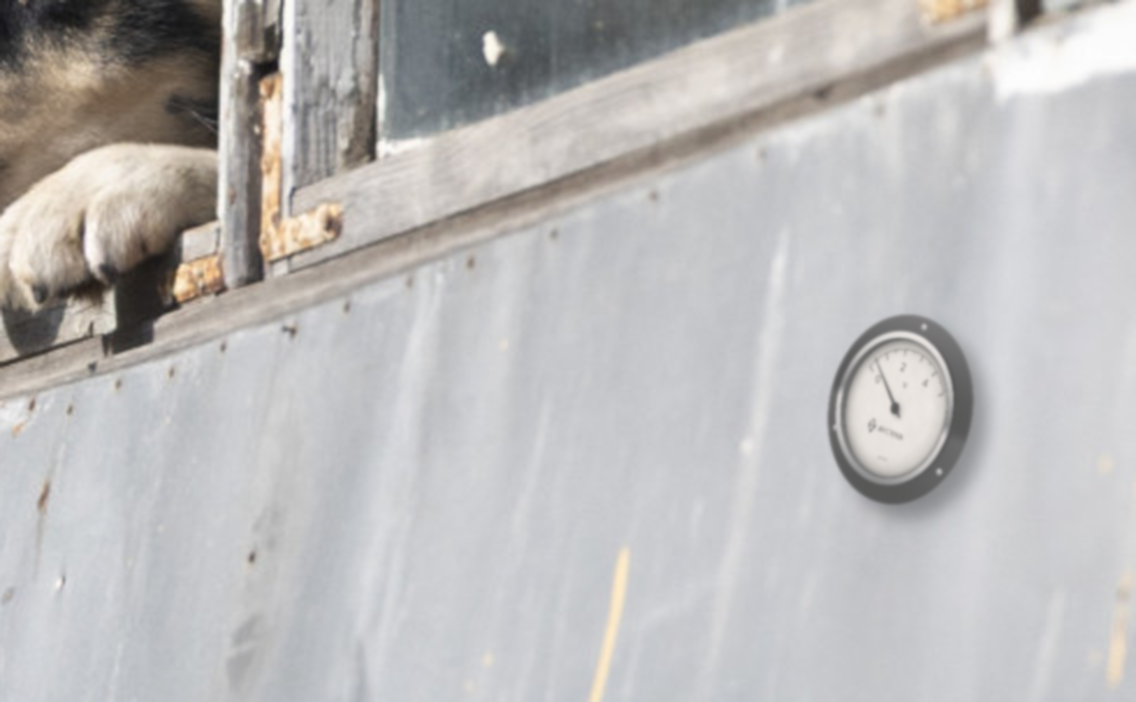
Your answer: 0.5V
